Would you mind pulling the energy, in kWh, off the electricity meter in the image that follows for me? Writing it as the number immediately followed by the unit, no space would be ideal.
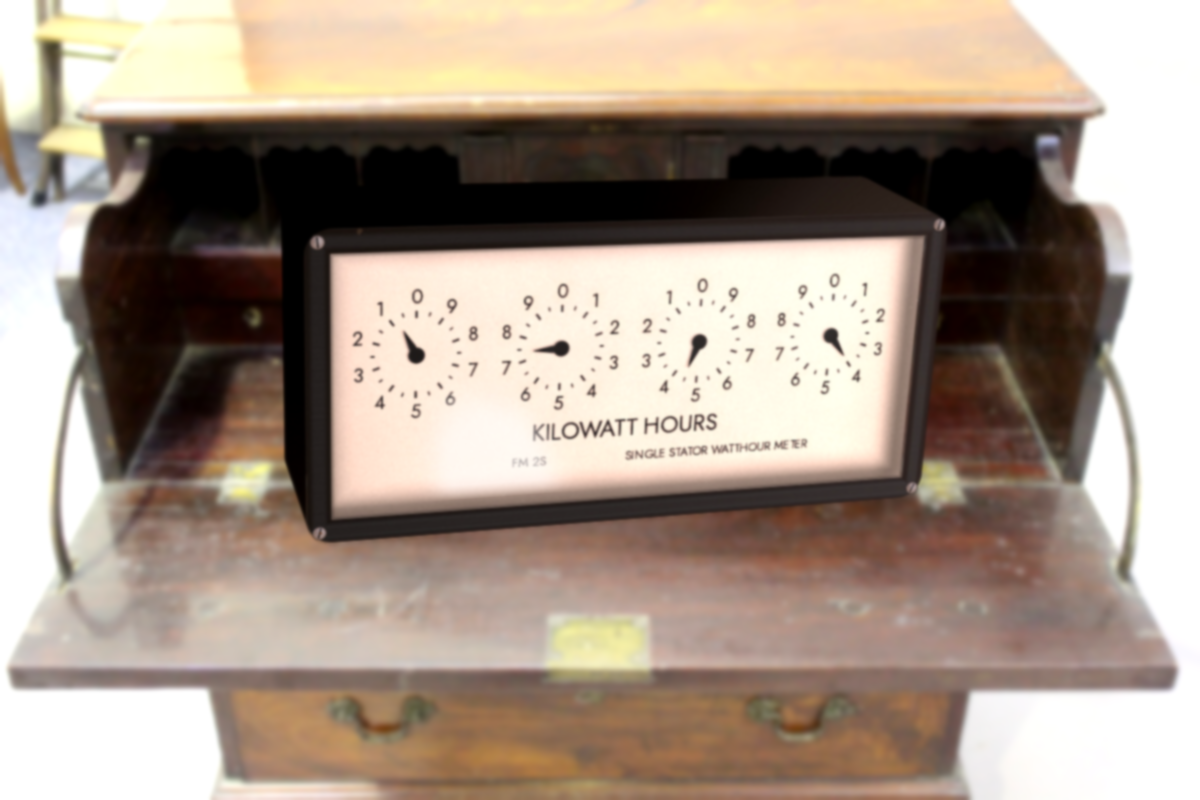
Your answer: 744kWh
